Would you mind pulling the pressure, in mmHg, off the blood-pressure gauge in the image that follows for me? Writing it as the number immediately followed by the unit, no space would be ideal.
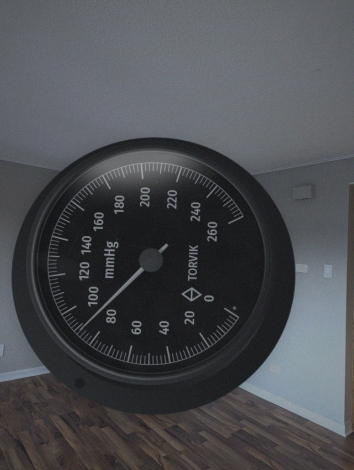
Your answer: 88mmHg
